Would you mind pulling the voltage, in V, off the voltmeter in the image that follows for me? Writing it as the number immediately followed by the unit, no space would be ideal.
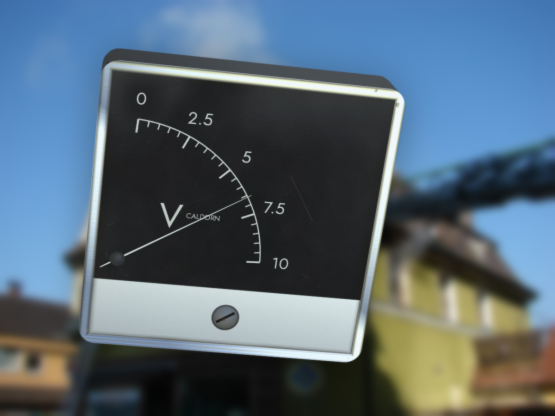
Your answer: 6.5V
